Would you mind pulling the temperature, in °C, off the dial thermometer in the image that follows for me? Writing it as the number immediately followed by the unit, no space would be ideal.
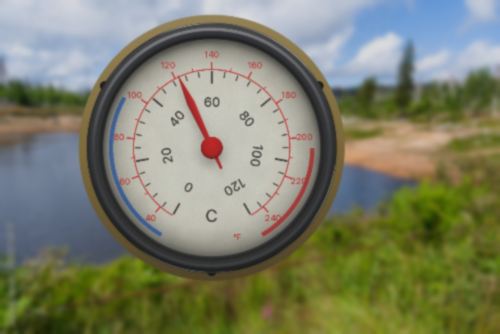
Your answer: 50°C
